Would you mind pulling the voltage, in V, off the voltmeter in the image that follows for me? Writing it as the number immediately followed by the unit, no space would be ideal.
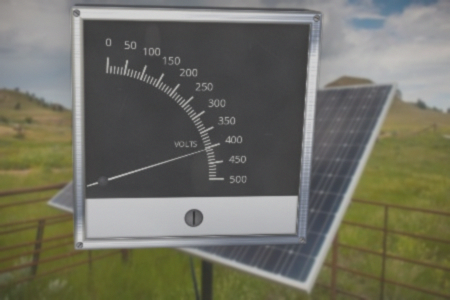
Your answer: 400V
